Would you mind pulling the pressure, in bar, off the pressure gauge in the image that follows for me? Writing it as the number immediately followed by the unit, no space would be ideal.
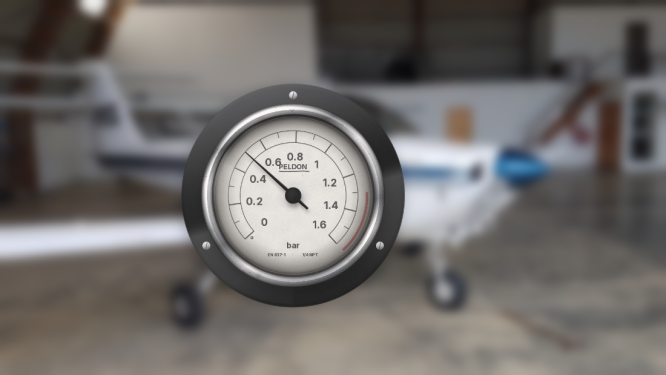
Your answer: 0.5bar
